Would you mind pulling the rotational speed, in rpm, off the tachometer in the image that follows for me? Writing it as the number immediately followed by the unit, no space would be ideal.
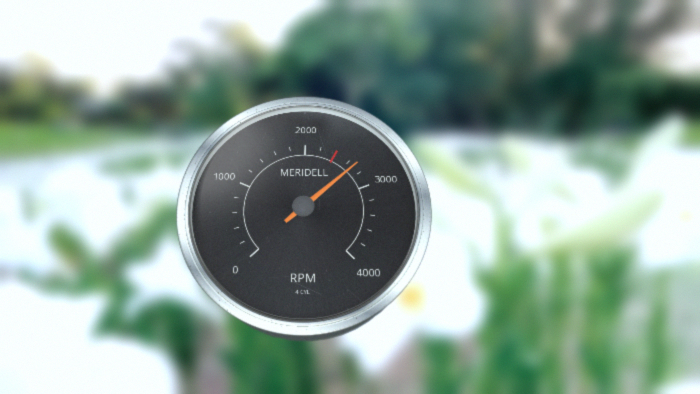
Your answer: 2700rpm
